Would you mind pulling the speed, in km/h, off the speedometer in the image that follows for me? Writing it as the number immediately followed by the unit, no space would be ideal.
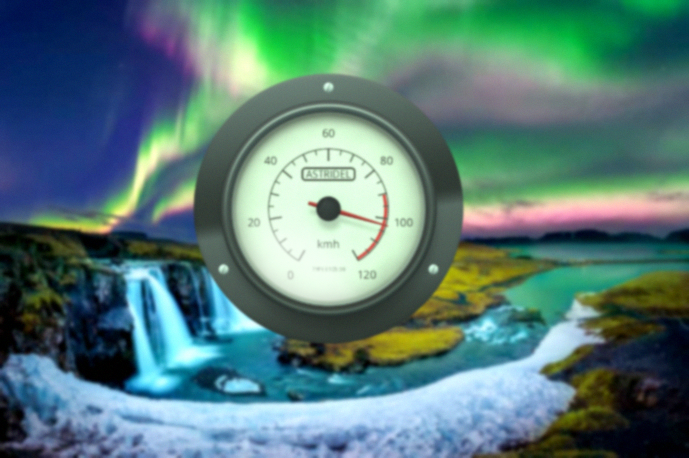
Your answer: 102.5km/h
